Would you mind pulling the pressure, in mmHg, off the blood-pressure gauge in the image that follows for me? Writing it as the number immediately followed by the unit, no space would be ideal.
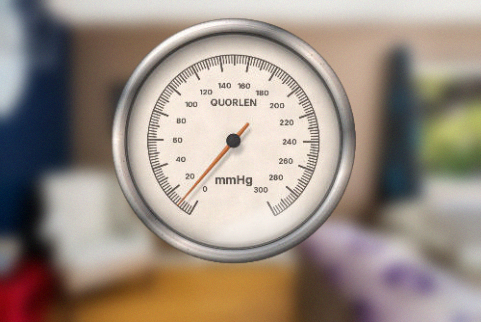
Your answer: 10mmHg
